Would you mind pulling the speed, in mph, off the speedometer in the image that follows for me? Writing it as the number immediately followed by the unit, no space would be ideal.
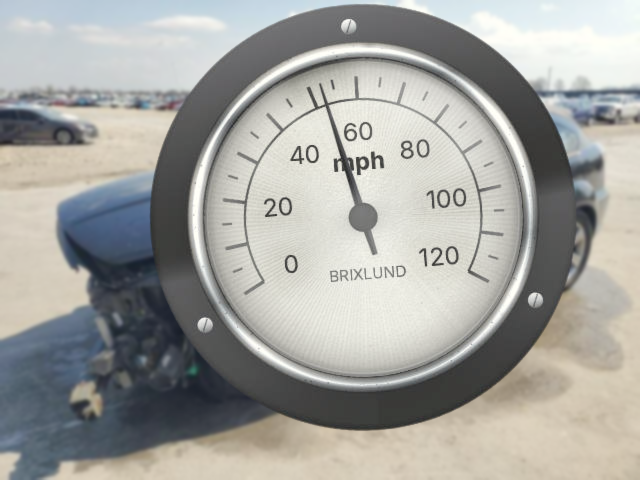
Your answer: 52.5mph
